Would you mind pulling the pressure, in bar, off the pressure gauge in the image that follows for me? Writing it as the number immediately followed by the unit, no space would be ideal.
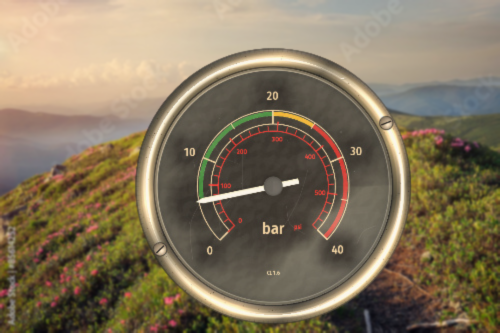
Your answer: 5bar
